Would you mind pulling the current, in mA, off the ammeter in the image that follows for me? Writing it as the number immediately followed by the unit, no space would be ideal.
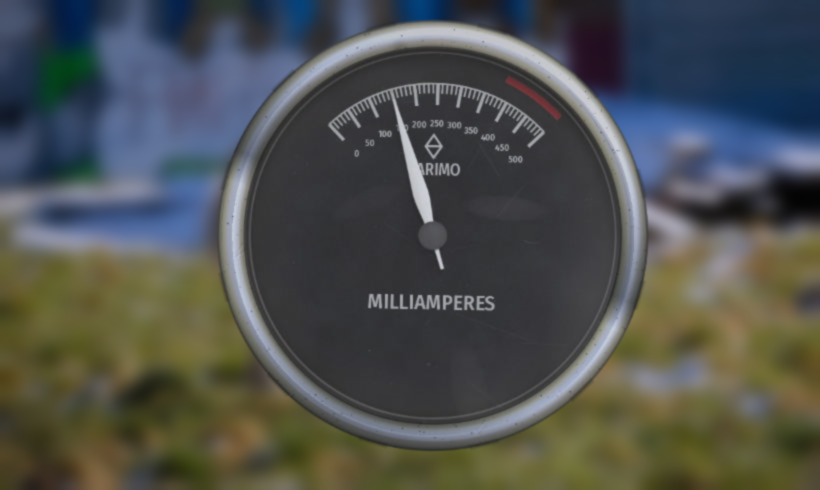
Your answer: 150mA
